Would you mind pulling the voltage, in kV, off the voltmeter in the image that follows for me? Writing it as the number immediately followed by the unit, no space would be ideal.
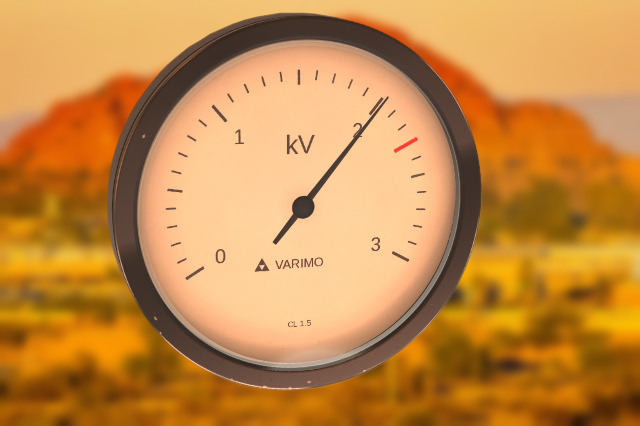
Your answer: 2kV
